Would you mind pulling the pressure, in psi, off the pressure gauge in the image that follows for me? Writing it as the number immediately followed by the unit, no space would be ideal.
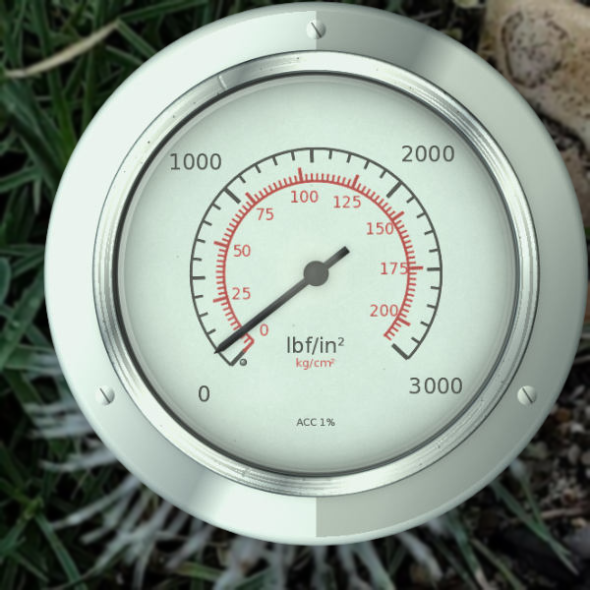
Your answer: 100psi
